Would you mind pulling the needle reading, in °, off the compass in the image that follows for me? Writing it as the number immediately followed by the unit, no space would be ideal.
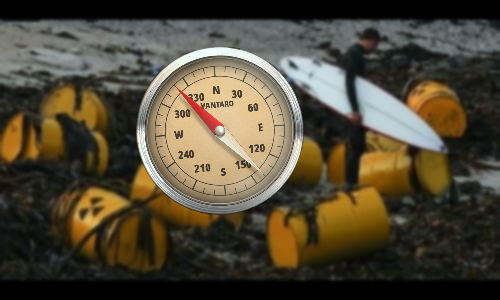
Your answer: 320°
